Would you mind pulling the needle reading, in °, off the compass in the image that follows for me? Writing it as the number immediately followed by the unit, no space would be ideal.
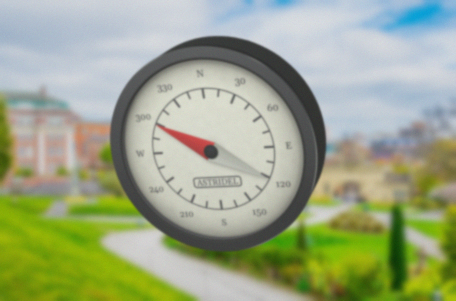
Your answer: 300°
